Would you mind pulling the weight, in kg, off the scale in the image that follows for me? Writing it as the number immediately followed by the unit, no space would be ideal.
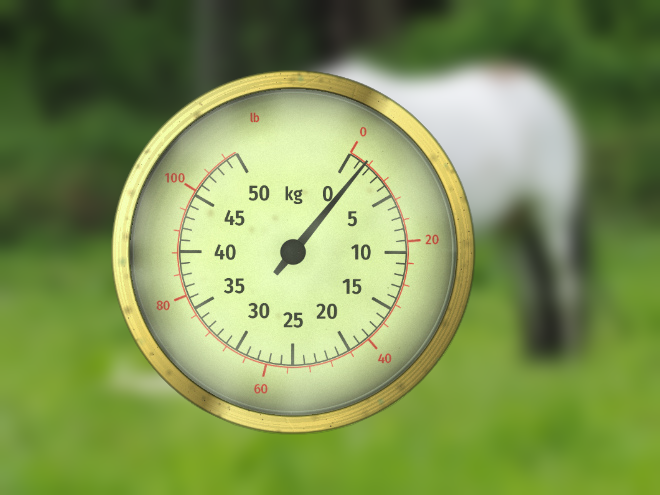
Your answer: 1.5kg
